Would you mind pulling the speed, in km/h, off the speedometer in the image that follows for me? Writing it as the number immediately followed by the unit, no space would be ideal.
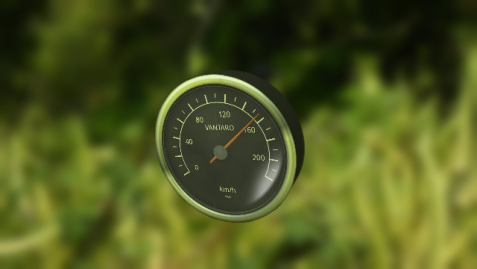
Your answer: 155km/h
